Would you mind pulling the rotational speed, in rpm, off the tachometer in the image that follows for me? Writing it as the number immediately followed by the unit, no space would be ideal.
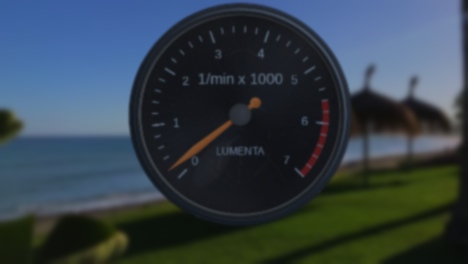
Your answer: 200rpm
